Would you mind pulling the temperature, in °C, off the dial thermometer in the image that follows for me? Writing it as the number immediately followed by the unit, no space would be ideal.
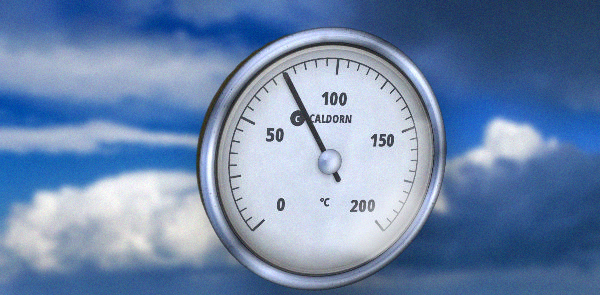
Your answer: 75°C
